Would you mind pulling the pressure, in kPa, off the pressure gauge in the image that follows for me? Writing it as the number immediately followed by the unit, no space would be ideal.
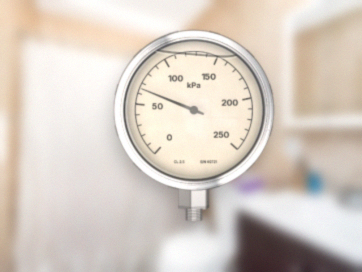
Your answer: 65kPa
